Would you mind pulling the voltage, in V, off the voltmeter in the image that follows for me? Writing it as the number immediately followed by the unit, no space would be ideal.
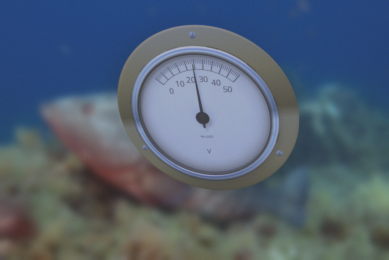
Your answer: 25V
